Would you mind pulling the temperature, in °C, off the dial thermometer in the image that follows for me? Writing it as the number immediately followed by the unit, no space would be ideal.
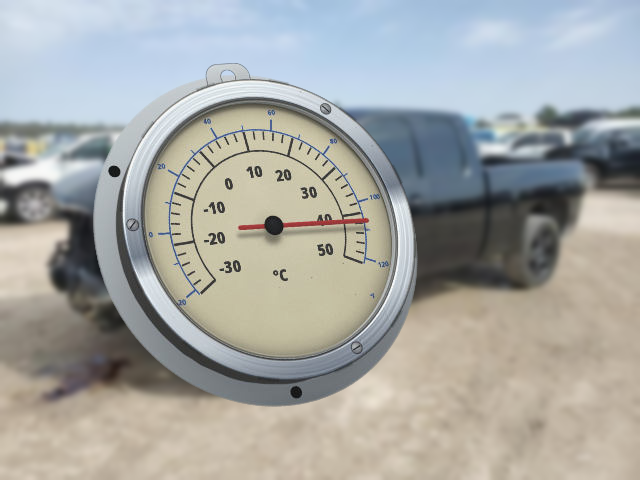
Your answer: 42°C
